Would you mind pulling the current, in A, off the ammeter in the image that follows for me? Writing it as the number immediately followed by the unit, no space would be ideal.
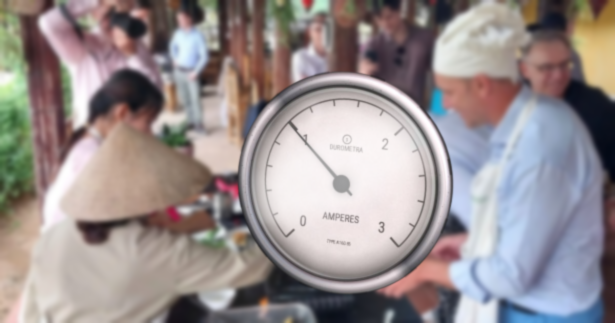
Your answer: 1A
